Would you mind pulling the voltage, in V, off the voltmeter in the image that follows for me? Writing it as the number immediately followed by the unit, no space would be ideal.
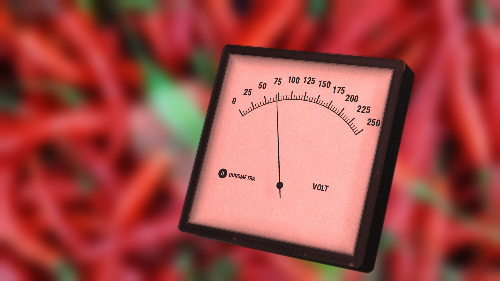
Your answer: 75V
